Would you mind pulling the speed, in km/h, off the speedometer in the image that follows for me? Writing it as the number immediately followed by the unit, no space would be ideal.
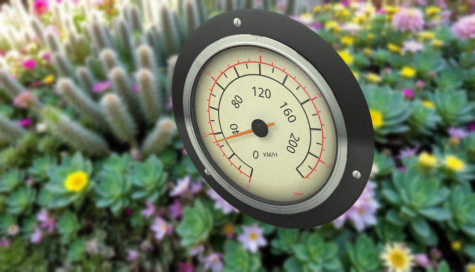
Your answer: 35km/h
